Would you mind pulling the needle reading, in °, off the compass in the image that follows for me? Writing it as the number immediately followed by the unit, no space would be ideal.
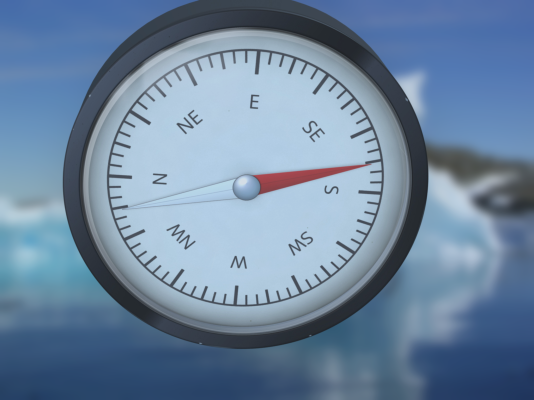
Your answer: 165°
